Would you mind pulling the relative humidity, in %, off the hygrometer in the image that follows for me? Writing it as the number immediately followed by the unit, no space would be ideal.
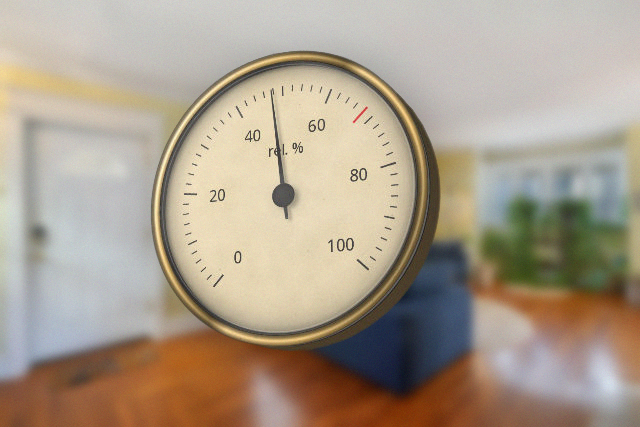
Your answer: 48%
